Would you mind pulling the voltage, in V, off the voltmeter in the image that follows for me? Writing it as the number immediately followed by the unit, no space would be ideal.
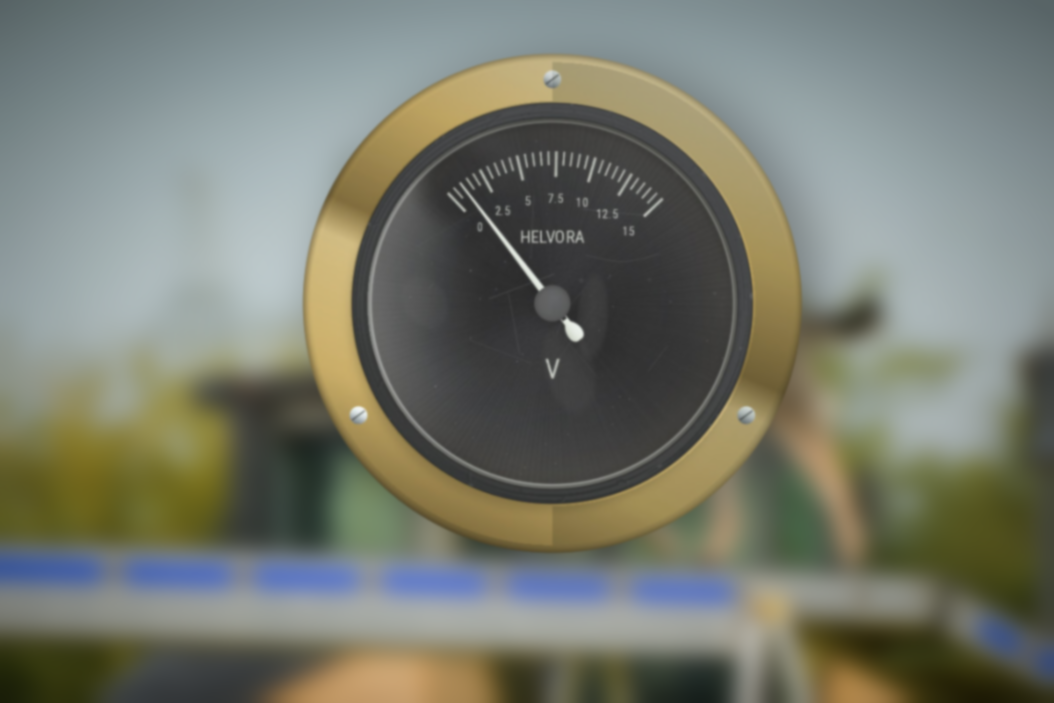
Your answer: 1V
